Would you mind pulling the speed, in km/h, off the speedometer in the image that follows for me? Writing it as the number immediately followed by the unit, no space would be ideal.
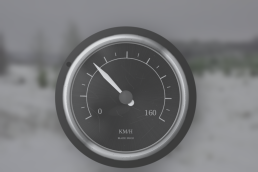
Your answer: 50km/h
